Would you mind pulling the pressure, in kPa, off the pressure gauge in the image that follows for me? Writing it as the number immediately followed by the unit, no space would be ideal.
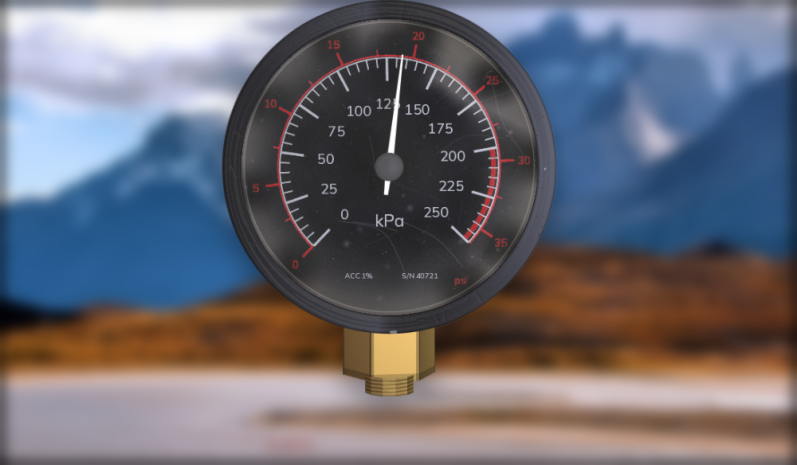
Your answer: 132.5kPa
